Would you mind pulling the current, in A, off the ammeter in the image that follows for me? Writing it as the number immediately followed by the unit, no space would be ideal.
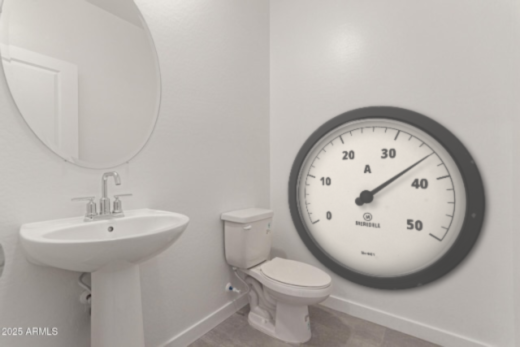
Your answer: 36A
